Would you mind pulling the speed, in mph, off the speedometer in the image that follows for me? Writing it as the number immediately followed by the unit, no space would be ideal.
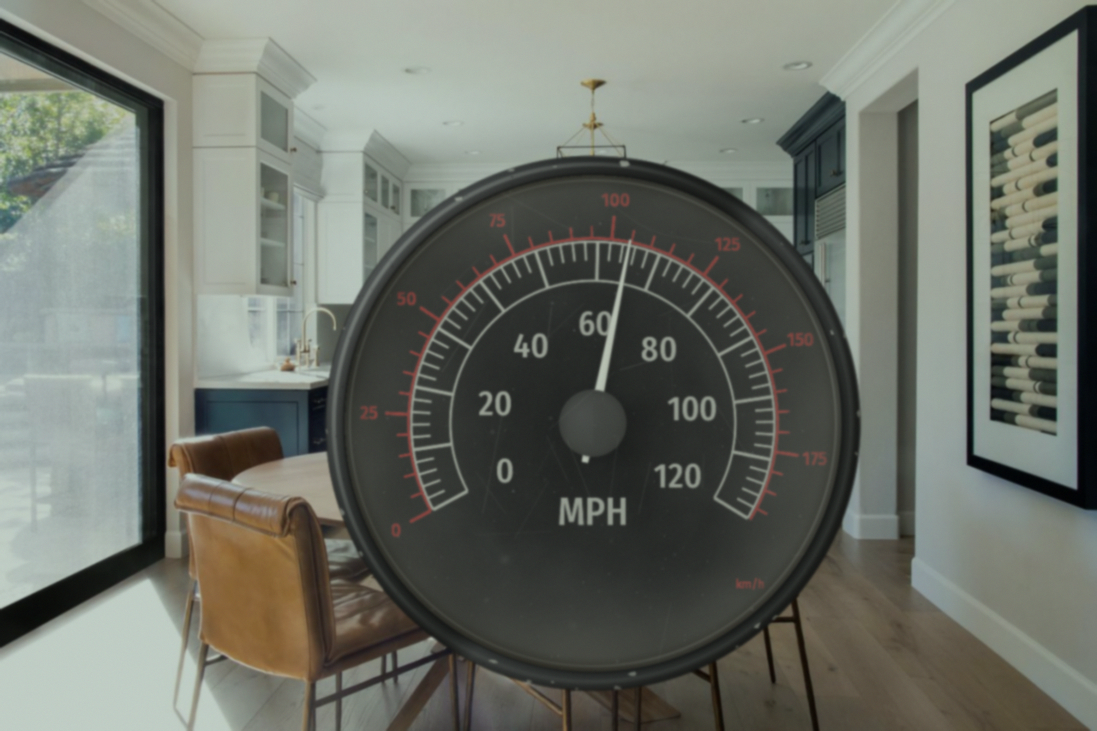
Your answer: 65mph
